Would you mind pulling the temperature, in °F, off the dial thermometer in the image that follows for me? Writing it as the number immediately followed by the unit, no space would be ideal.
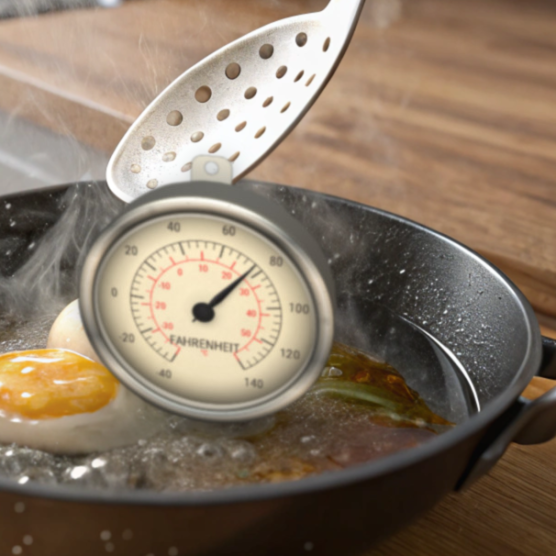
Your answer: 76°F
